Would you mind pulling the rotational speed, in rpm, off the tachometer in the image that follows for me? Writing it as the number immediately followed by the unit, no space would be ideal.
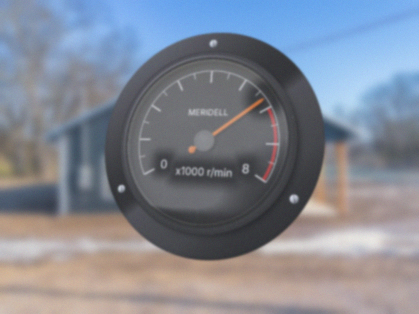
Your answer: 5750rpm
